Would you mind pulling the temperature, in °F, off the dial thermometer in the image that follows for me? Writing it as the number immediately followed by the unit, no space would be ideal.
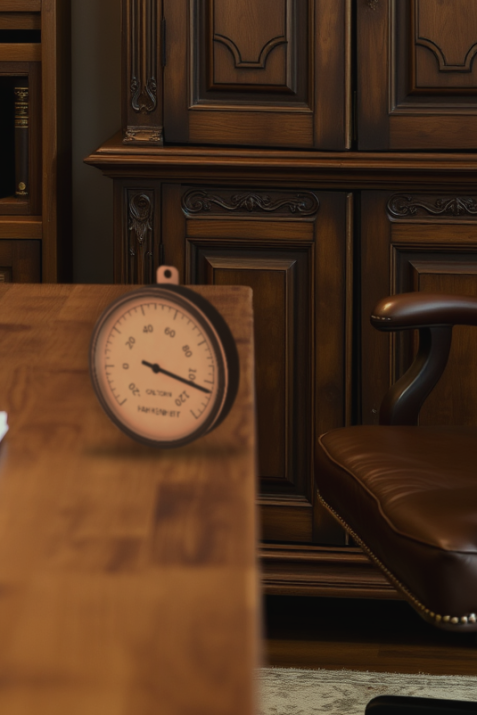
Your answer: 104°F
